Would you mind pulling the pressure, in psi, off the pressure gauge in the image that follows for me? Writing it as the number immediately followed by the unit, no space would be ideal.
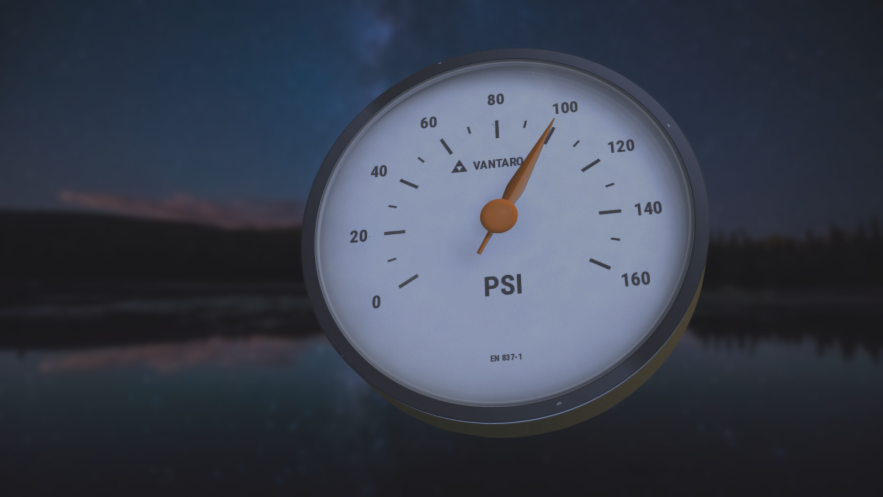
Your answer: 100psi
